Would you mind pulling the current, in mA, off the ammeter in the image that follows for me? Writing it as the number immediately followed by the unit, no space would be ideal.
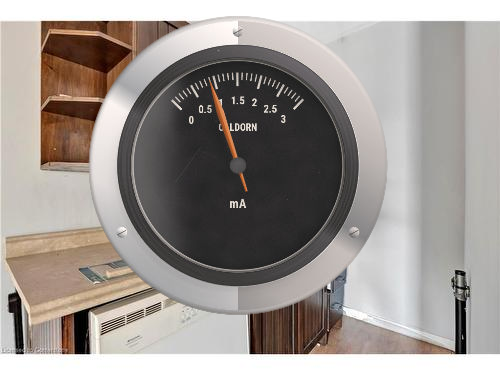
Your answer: 0.9mA
